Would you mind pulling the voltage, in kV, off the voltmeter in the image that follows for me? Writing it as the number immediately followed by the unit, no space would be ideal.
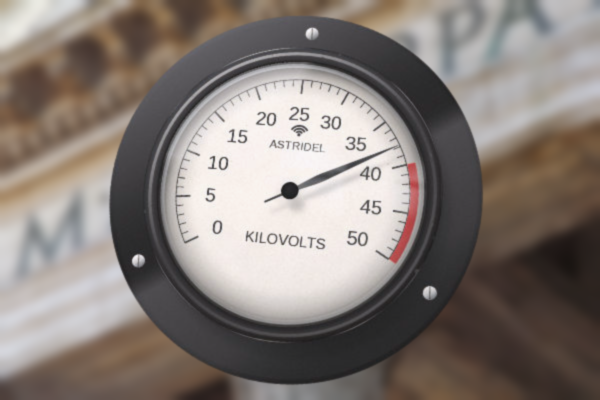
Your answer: 38kV
